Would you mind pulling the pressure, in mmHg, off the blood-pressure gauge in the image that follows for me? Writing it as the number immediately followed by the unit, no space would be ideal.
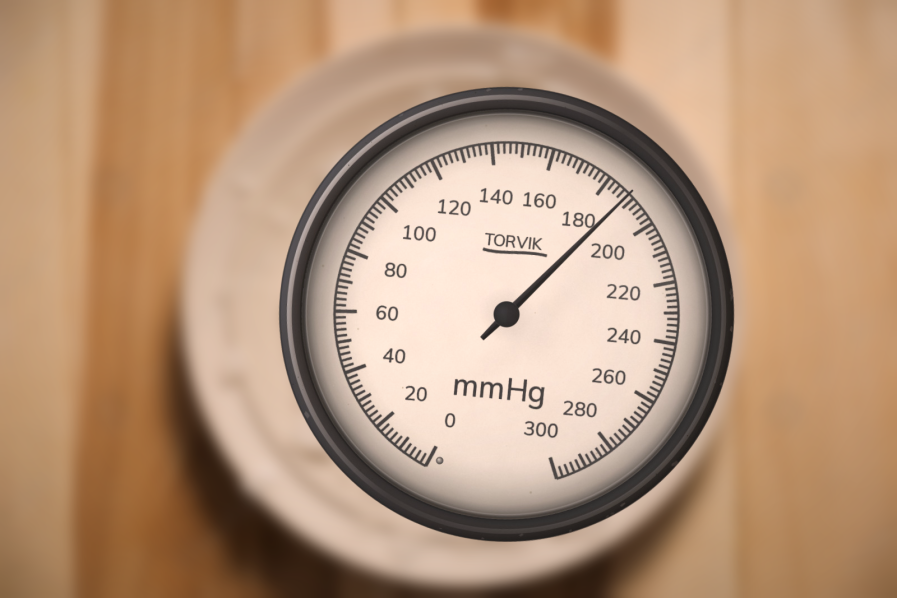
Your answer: 188mmHg
